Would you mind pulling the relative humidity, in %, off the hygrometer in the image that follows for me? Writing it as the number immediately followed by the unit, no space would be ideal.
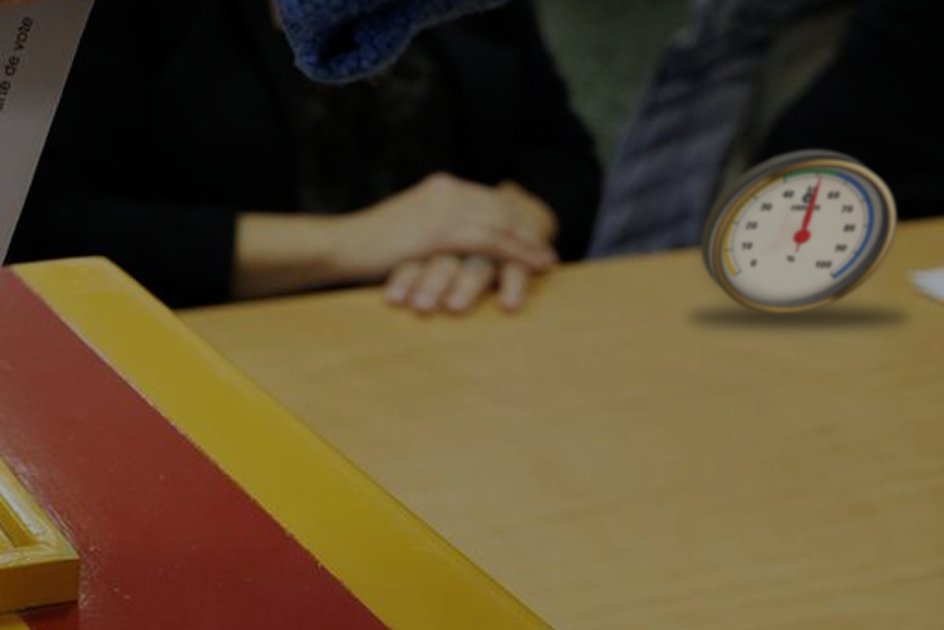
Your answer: 50%
